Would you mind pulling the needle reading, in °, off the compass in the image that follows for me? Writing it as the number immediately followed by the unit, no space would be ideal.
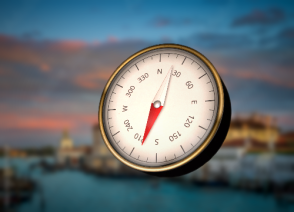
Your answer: 200°
